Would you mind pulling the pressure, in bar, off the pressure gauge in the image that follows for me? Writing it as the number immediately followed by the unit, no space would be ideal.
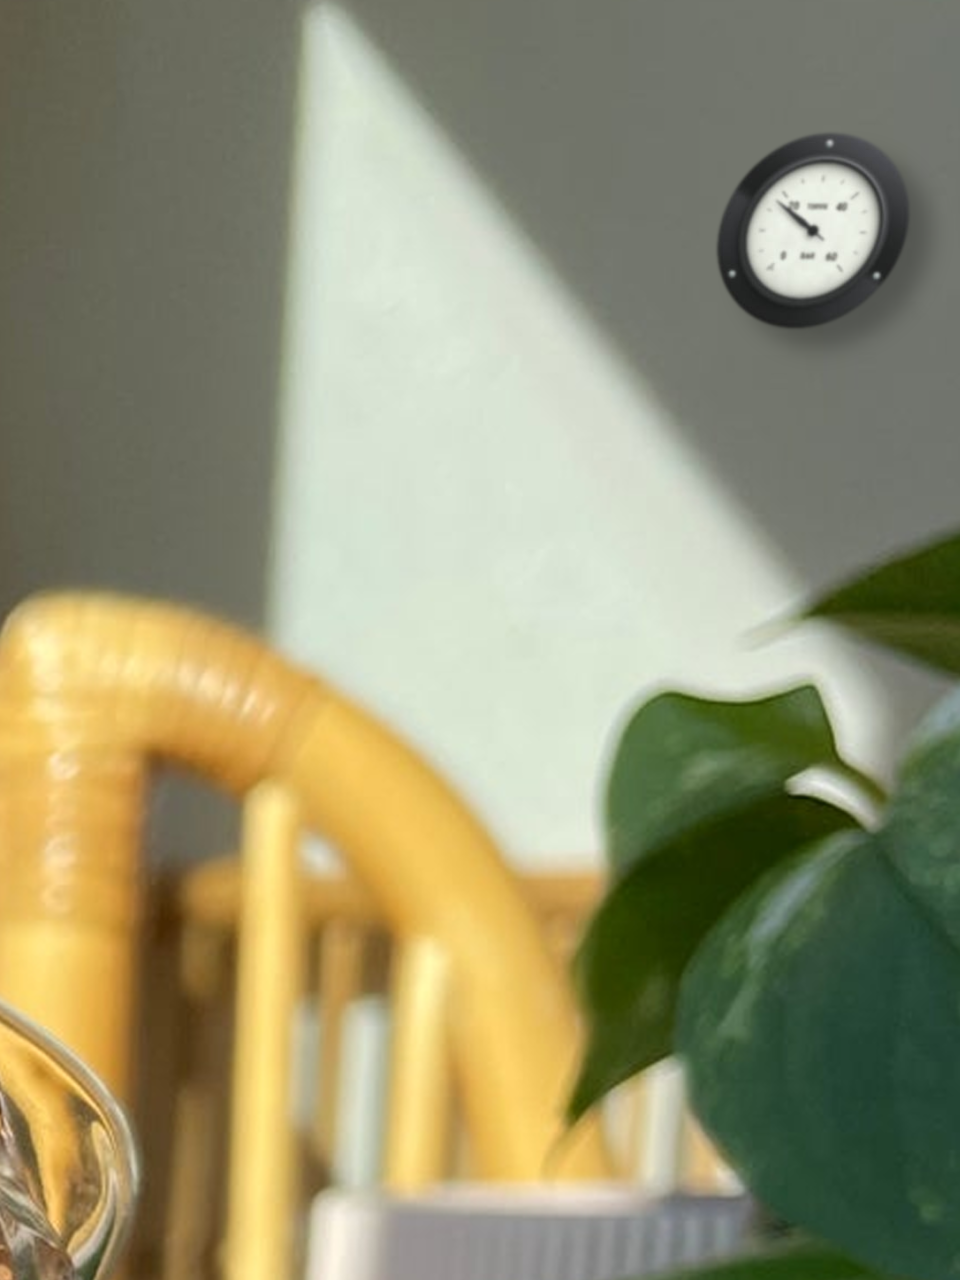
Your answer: 17.5bar
